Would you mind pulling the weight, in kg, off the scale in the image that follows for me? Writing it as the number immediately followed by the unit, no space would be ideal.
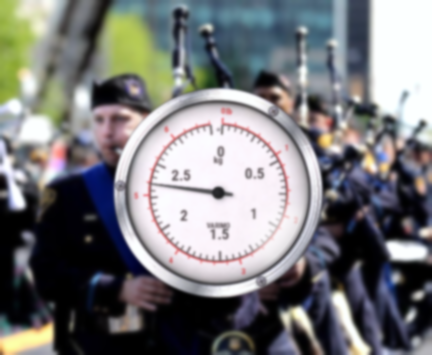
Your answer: 2.35kg
